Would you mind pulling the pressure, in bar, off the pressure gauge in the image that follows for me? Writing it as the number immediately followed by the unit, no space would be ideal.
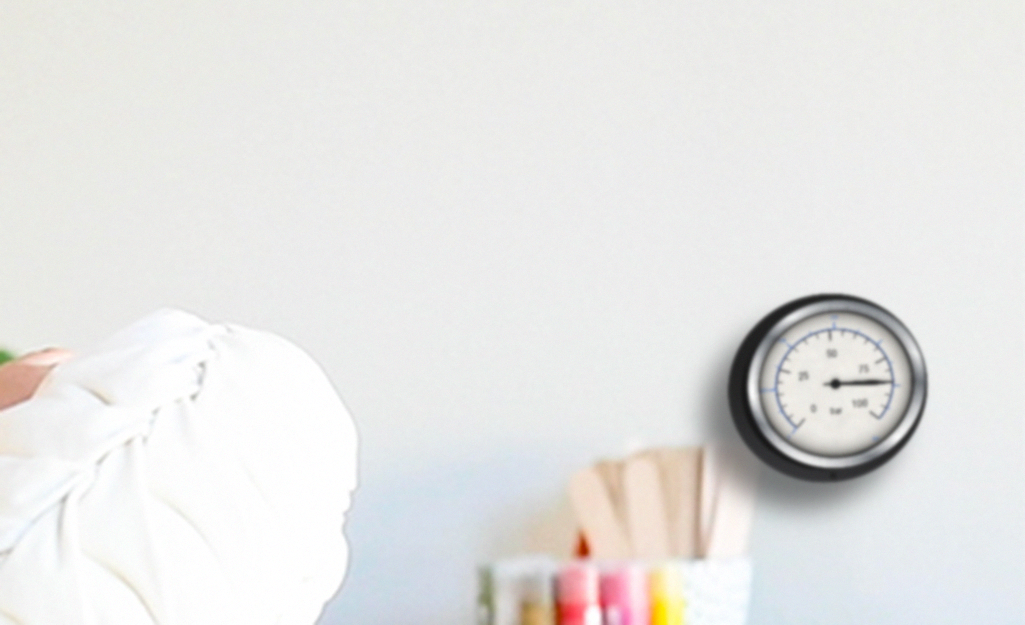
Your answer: 85bar
